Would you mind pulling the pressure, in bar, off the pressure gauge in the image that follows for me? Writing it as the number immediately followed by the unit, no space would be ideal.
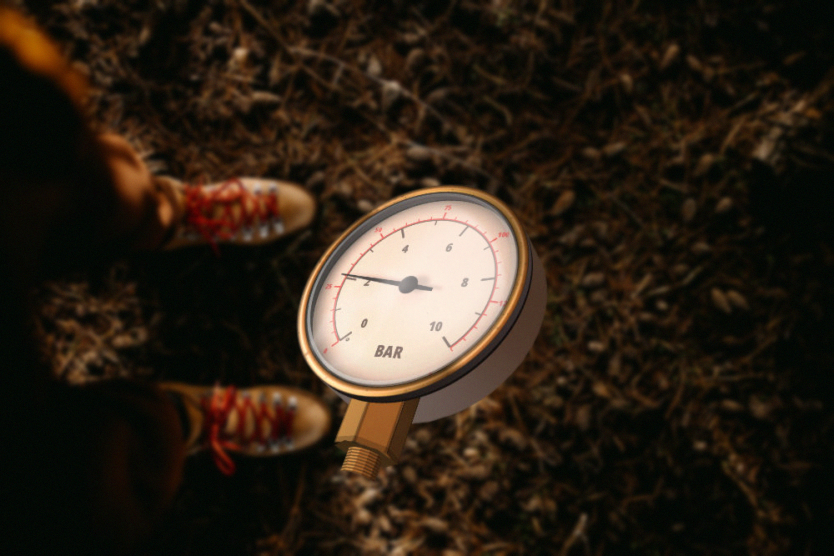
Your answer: 2bar
